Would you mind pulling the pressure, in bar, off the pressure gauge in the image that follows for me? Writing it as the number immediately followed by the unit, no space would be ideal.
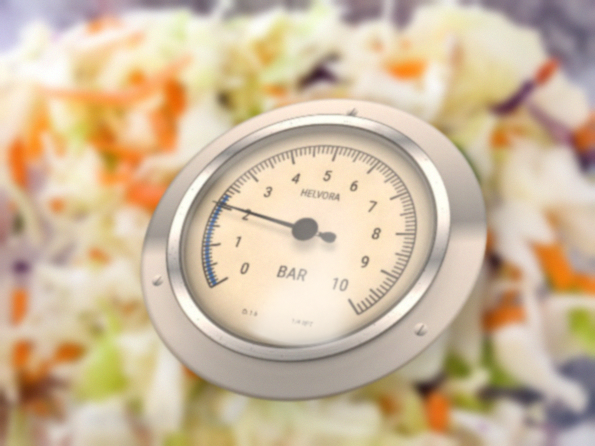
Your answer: 2bar
